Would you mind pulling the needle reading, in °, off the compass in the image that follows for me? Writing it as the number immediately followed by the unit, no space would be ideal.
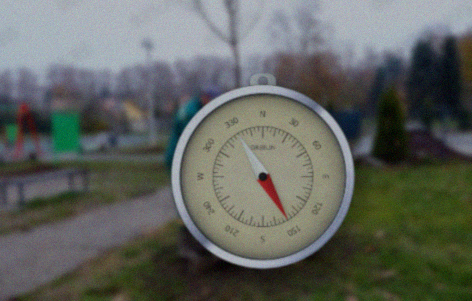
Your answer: 150°
